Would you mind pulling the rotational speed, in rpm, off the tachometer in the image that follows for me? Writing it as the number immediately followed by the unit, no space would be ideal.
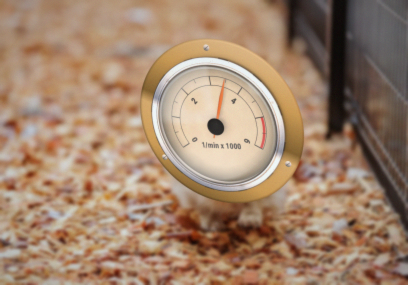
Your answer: 3500rpm
